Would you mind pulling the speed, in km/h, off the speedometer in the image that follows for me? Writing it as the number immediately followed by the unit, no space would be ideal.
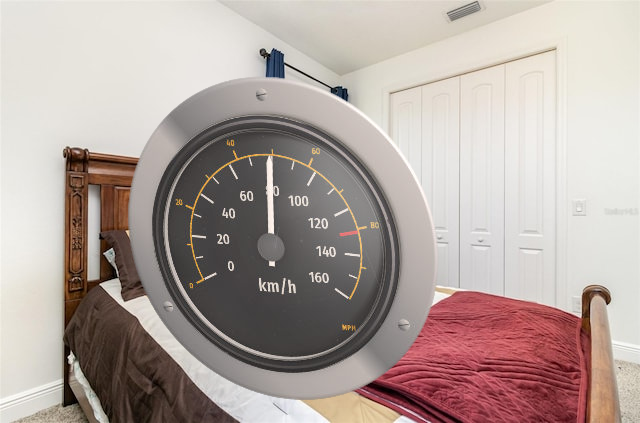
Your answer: 80km/h
